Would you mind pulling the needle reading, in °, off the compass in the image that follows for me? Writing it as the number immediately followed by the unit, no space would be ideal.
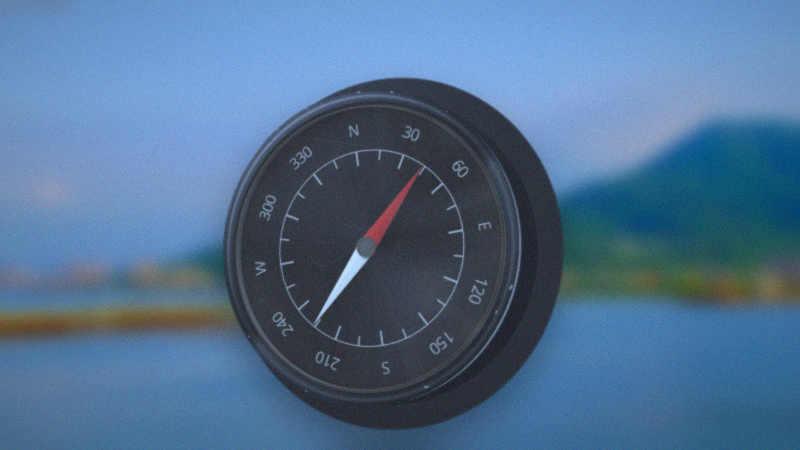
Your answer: 45°
